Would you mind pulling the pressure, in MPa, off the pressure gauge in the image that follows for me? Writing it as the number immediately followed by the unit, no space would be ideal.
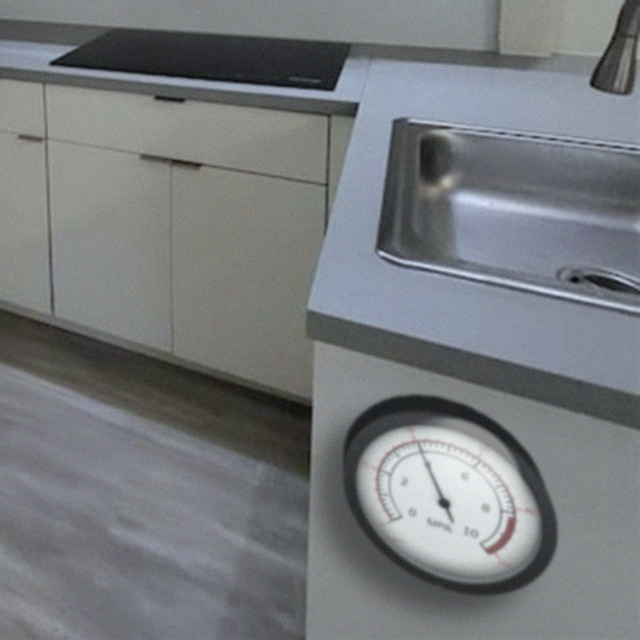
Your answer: 4MPa
